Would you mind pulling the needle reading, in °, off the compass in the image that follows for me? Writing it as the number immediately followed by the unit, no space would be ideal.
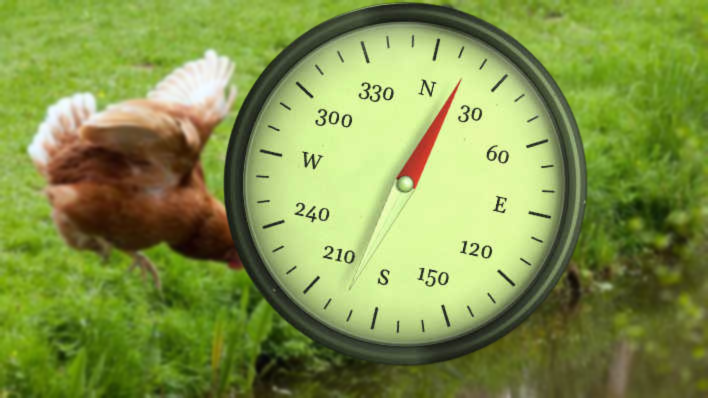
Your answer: 15°
